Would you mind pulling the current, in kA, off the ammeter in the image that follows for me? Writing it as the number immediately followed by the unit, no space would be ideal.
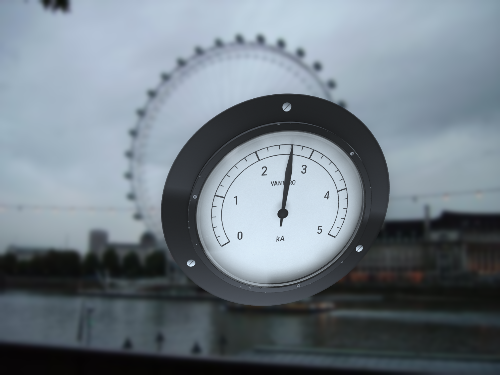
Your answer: 2.6kA
